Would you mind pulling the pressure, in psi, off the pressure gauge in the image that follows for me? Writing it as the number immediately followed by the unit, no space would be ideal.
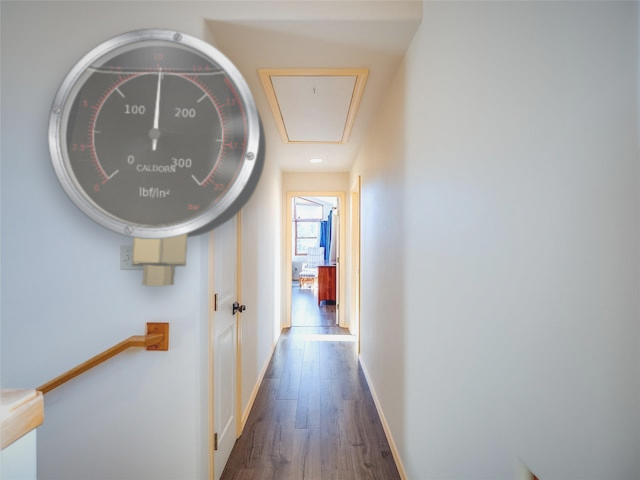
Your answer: 150psi
